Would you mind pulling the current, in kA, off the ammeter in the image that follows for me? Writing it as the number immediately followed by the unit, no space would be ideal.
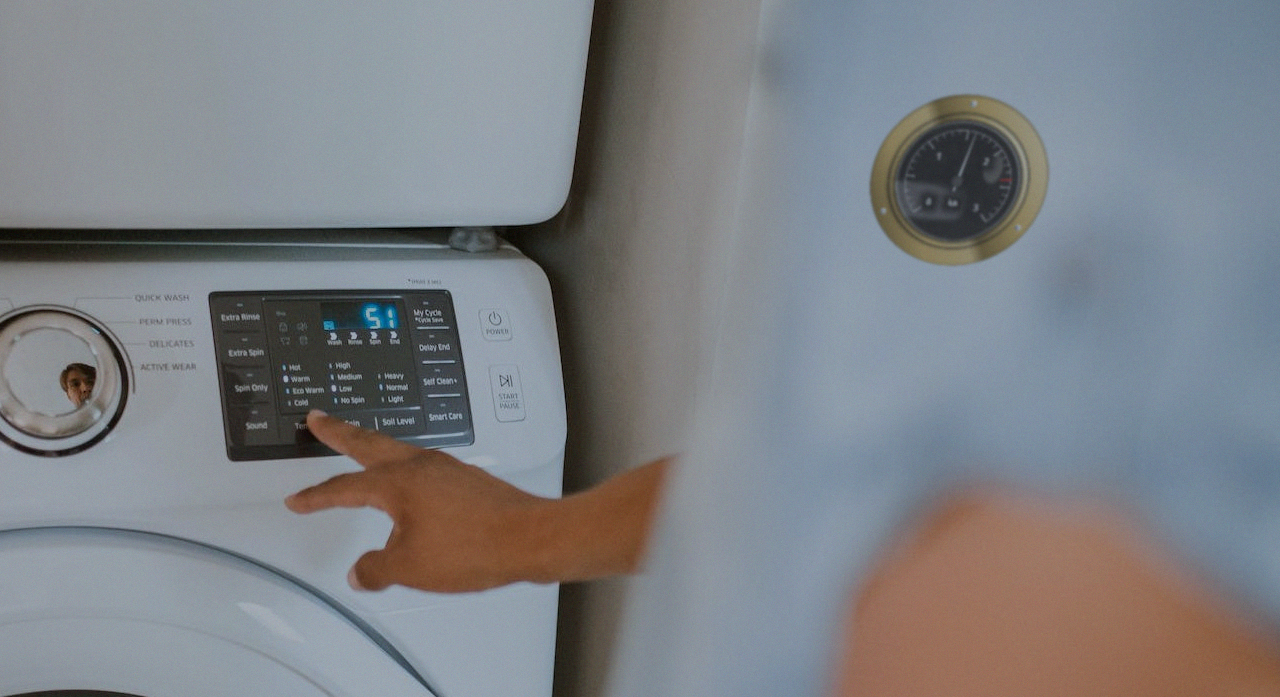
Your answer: 1.6kA
